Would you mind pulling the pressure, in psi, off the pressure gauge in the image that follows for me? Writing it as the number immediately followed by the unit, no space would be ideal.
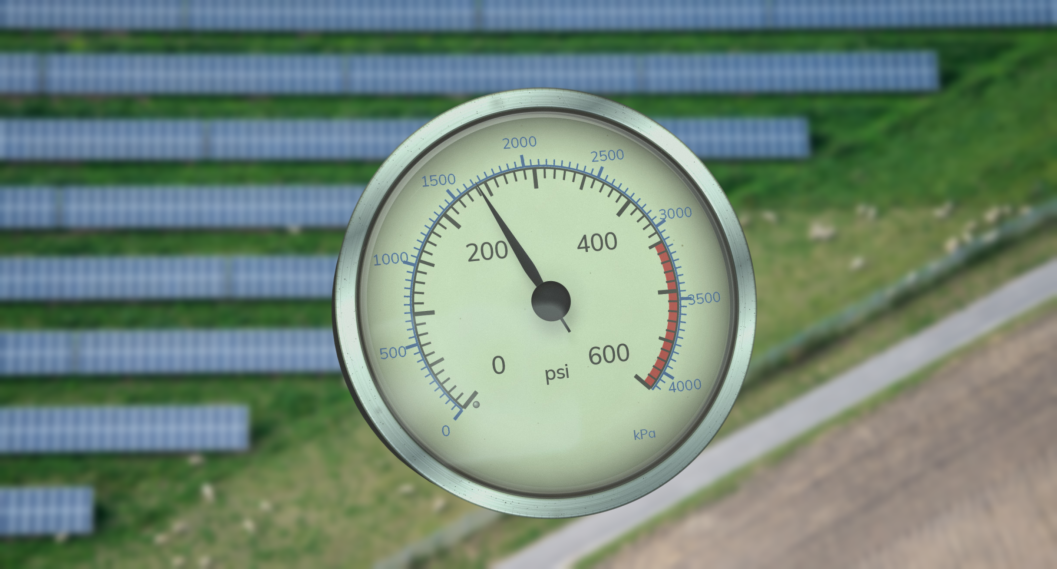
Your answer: 240psi
